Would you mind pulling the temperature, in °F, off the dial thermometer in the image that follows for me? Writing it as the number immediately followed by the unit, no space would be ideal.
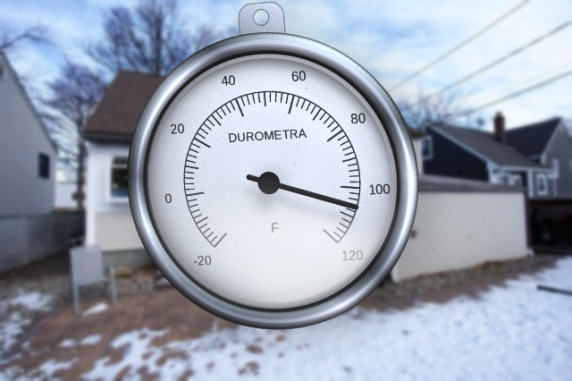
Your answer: 106°F
